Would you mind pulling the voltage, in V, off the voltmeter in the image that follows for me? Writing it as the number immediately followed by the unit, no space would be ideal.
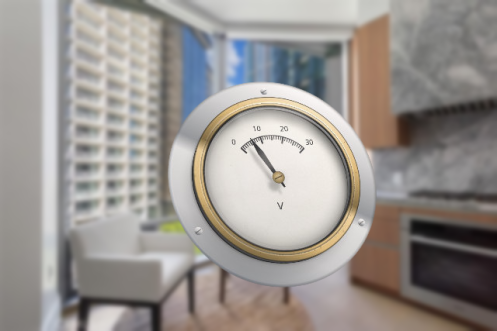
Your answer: 5V
